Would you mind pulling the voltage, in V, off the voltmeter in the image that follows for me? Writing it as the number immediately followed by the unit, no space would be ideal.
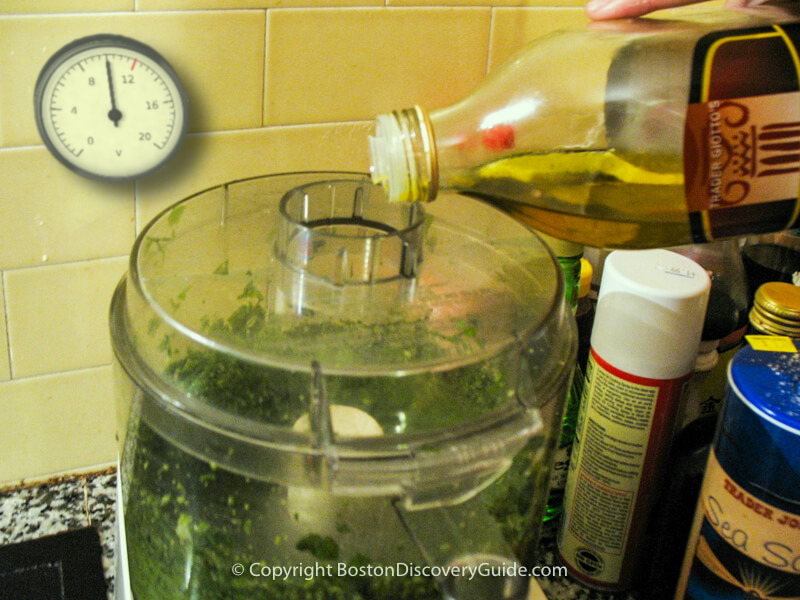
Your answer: 10V
